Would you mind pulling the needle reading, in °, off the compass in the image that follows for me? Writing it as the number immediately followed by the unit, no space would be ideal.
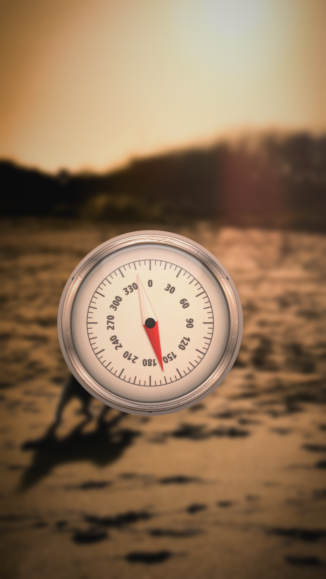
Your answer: 165°
